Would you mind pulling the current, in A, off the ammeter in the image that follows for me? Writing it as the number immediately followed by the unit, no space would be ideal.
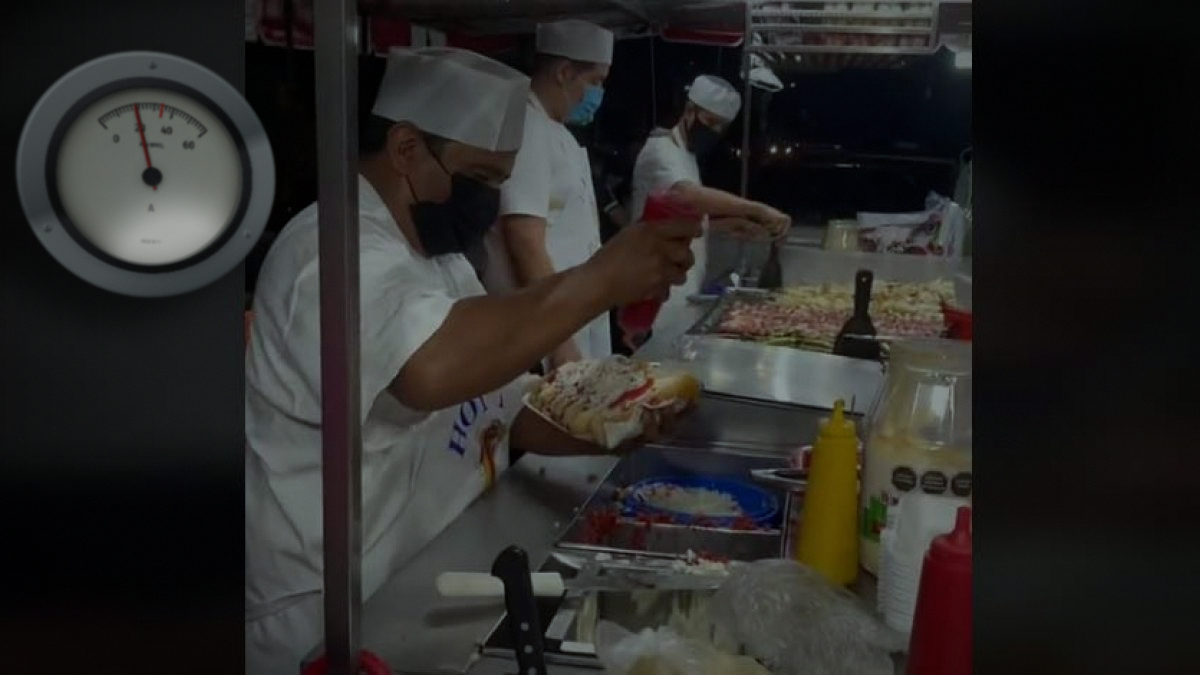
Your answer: 20A
